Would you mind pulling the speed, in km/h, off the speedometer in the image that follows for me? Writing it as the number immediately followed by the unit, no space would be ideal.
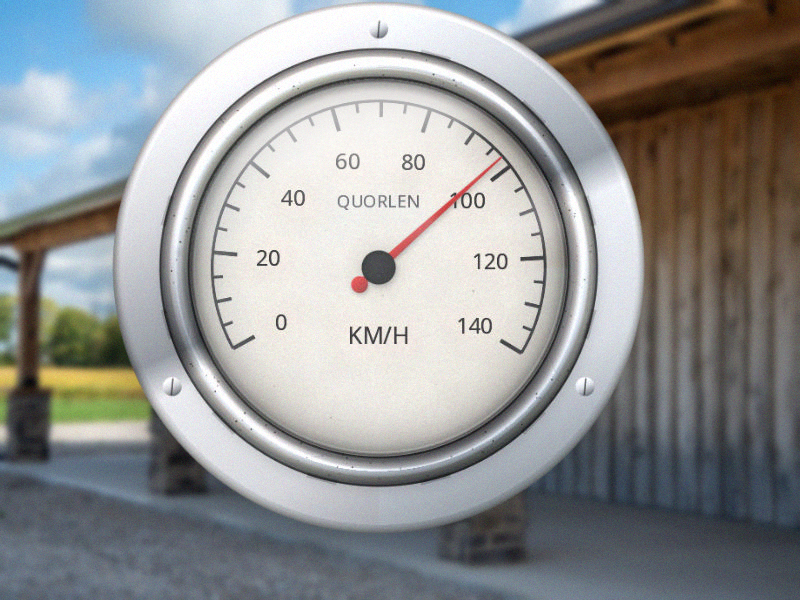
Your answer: 97.5km/h
